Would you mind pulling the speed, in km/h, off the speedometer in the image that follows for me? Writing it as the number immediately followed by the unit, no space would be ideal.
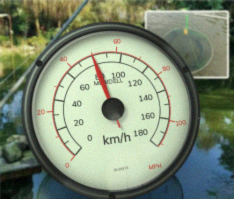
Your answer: 80km/h
